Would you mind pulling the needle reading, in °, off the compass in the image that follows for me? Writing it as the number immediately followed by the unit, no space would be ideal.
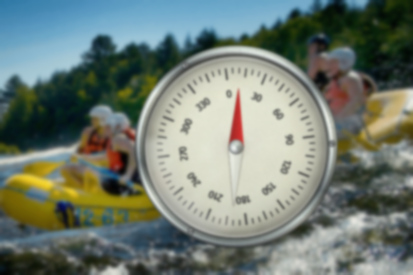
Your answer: 10°
